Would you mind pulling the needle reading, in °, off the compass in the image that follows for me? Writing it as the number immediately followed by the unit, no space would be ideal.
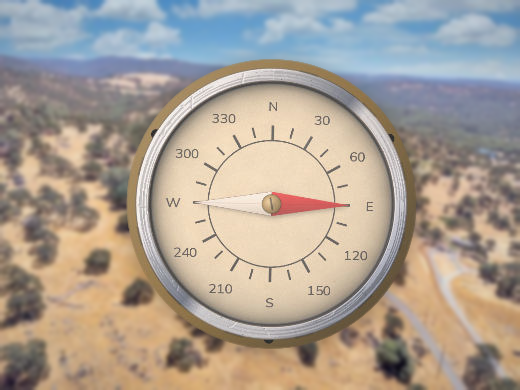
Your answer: 90°
